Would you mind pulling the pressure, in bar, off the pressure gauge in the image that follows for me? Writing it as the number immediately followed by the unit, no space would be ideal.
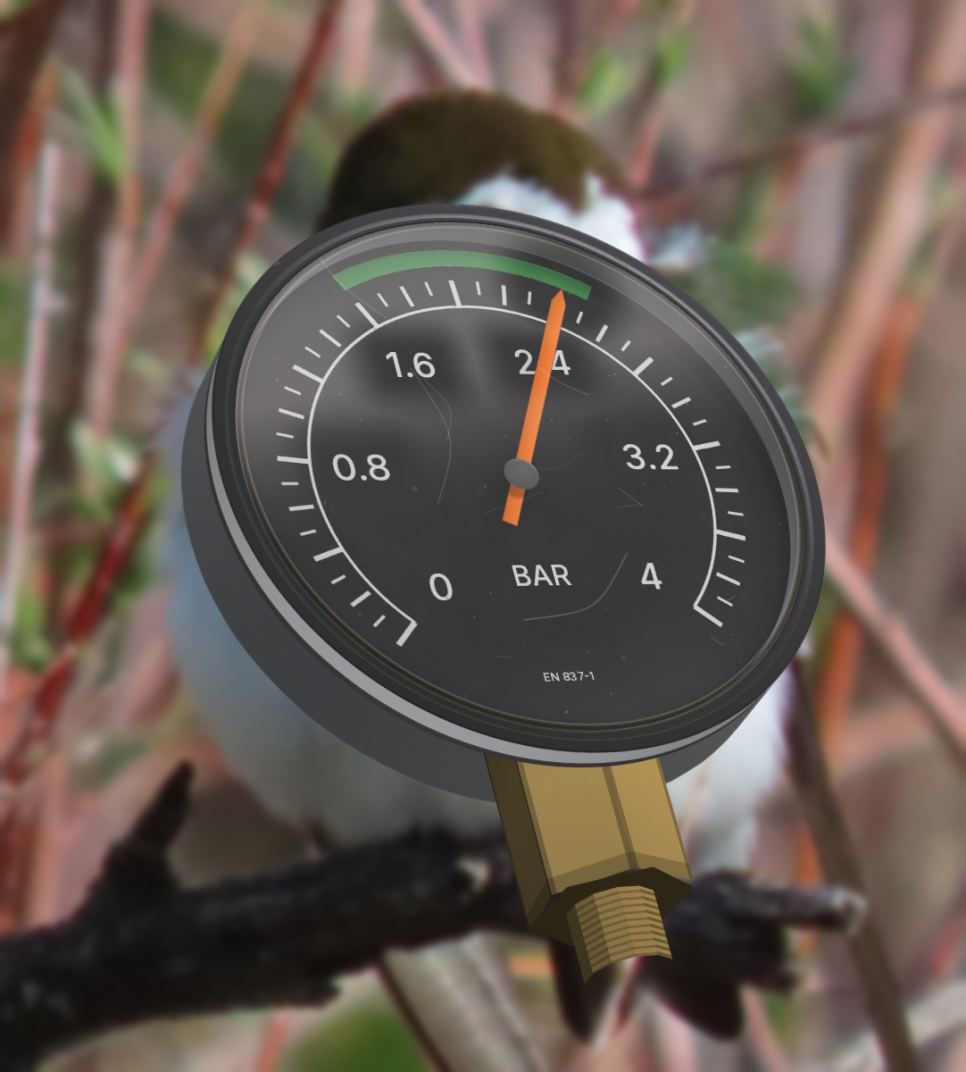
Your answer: 2.4bar
